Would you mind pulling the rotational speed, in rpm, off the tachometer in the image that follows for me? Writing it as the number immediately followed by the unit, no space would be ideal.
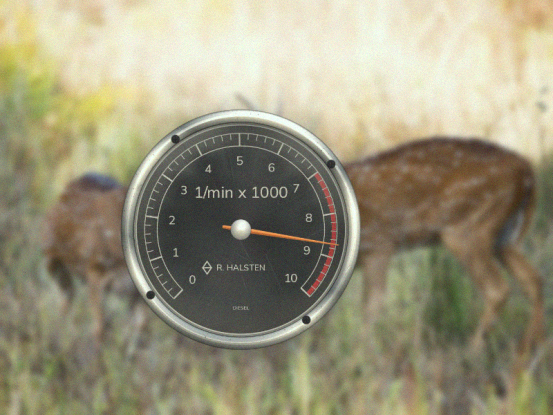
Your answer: 8700rpm
